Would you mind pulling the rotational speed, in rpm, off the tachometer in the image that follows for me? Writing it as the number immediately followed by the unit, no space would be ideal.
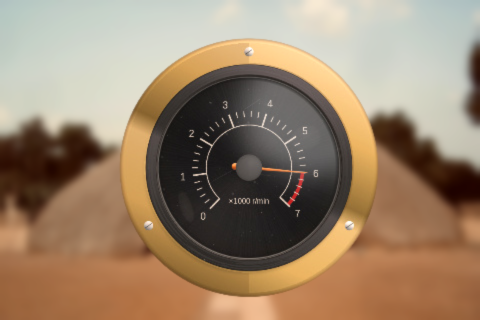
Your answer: 6000rpm
